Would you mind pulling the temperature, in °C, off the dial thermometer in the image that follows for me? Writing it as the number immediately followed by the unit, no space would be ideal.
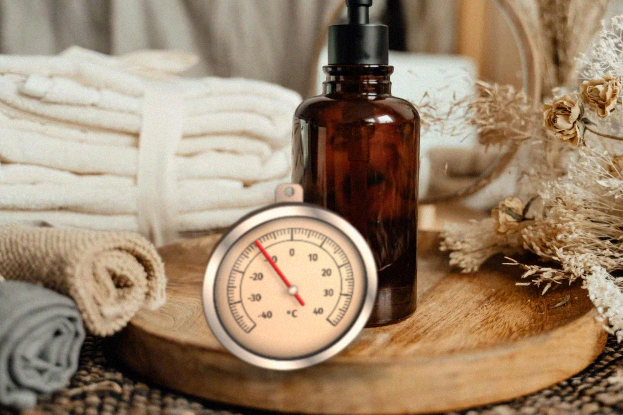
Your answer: -10°C
